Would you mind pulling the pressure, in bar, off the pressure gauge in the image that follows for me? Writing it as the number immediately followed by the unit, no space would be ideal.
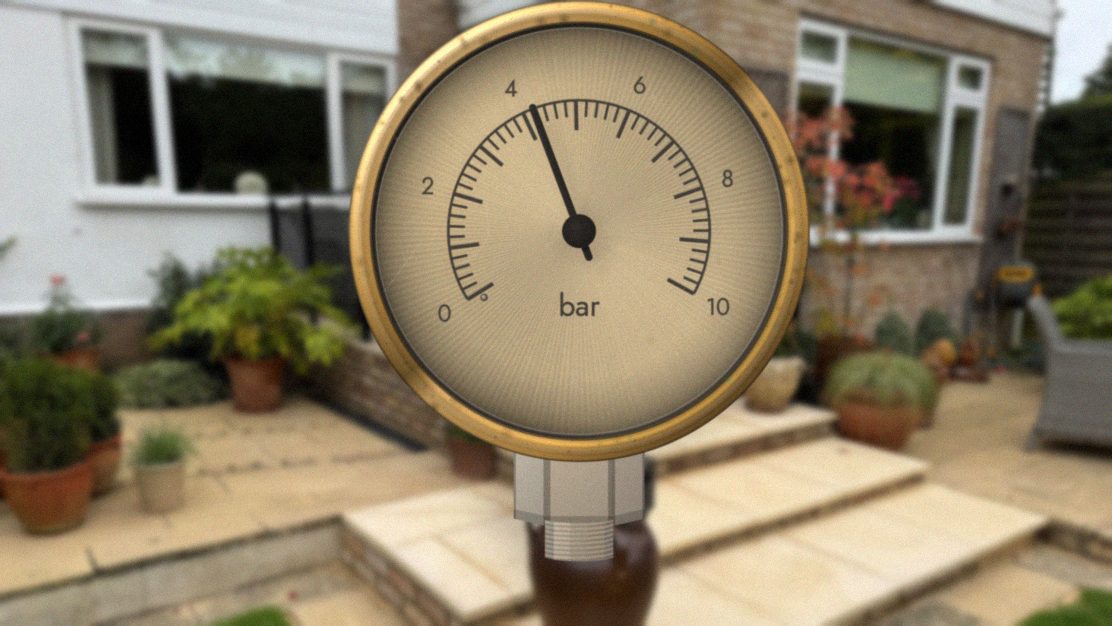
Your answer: 4.2bar
